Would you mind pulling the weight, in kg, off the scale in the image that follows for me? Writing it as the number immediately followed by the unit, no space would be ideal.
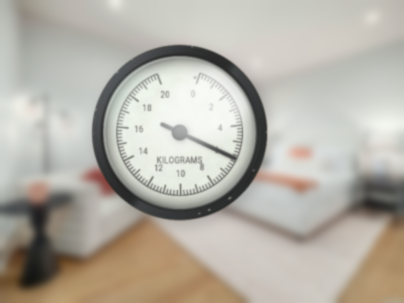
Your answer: 6kg
